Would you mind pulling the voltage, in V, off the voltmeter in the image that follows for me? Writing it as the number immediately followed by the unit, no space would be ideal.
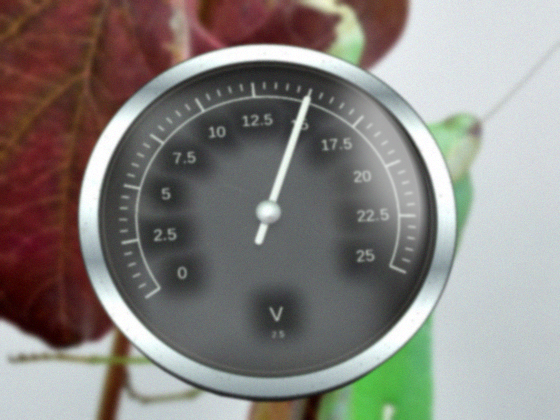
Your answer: 15V
